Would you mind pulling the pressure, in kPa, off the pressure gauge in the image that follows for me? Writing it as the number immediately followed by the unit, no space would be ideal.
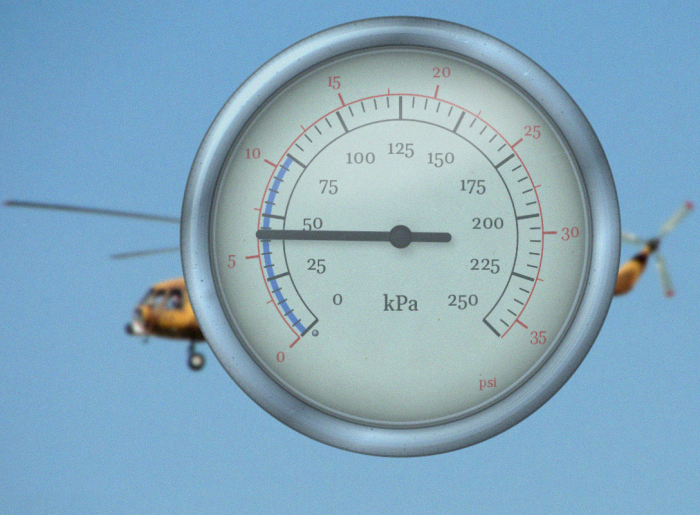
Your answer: 42.5kPa
